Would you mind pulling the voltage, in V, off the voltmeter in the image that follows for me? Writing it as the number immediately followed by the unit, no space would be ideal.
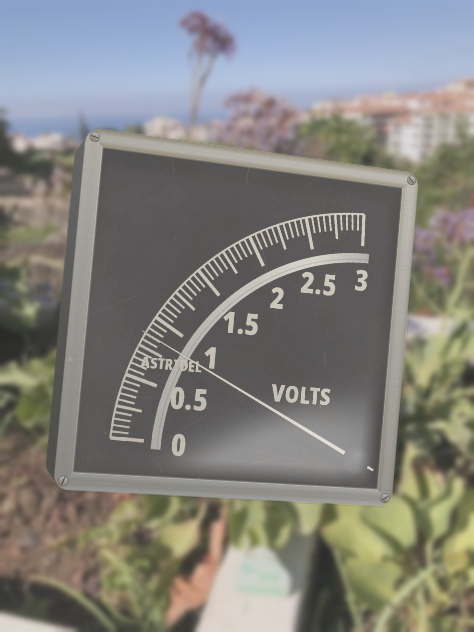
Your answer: 0.85V
